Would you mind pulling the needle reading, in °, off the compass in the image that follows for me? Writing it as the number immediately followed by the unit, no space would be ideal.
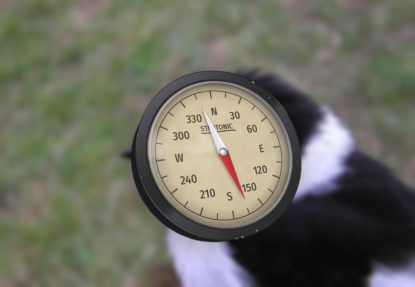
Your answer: 165°
